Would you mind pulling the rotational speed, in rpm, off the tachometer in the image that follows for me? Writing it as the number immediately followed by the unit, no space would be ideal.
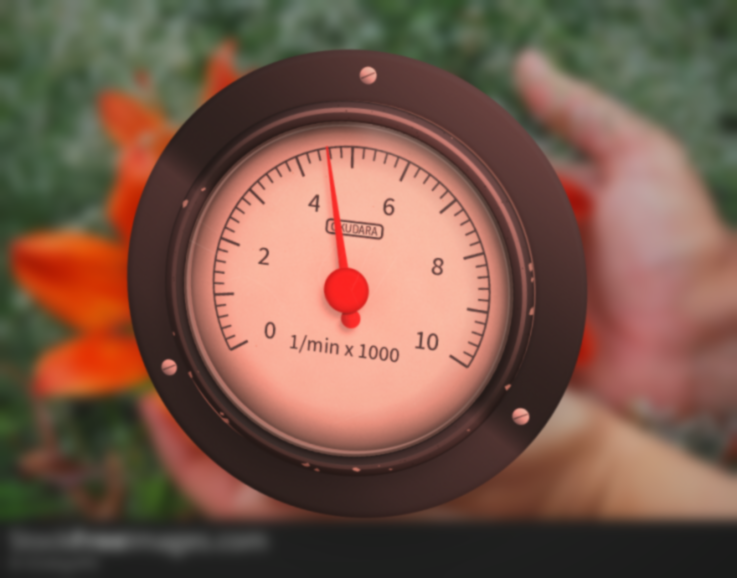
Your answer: 4600rpm
